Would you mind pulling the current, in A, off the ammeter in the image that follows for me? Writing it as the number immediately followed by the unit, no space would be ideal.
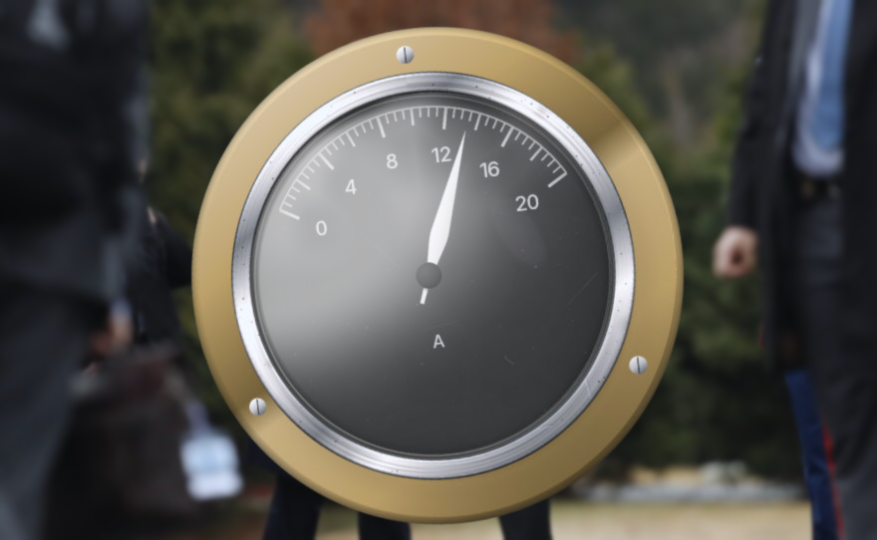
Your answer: 13.5A
